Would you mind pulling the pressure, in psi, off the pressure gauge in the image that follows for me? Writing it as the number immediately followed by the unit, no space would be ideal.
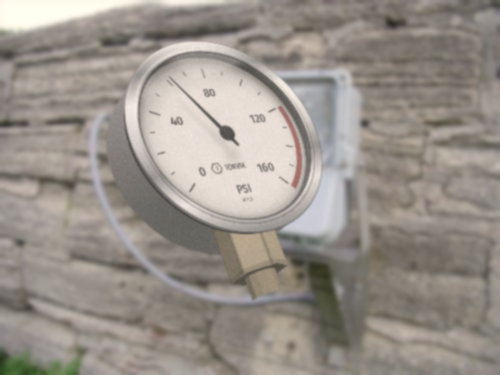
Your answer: 60psi
